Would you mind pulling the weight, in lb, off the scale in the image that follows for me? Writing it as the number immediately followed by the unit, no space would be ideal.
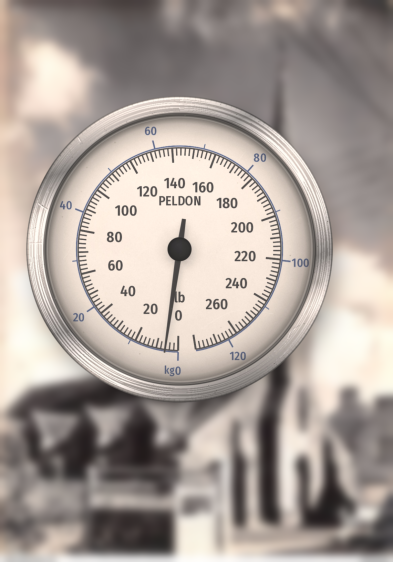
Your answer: 6lb
